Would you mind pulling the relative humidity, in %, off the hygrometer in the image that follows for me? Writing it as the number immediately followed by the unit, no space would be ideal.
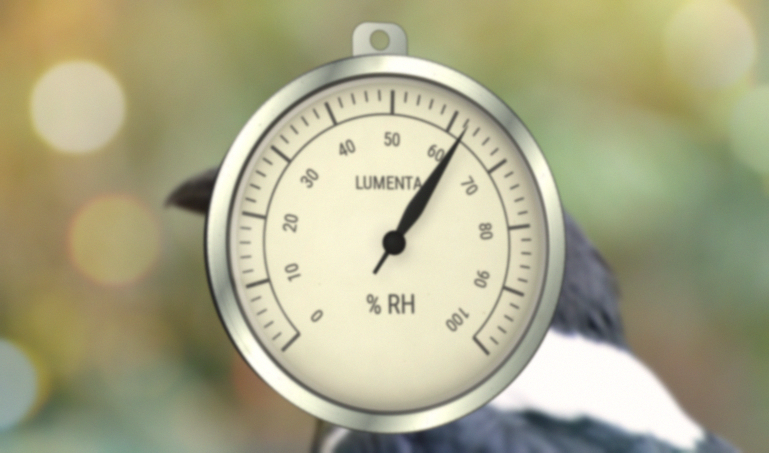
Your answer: 62%
